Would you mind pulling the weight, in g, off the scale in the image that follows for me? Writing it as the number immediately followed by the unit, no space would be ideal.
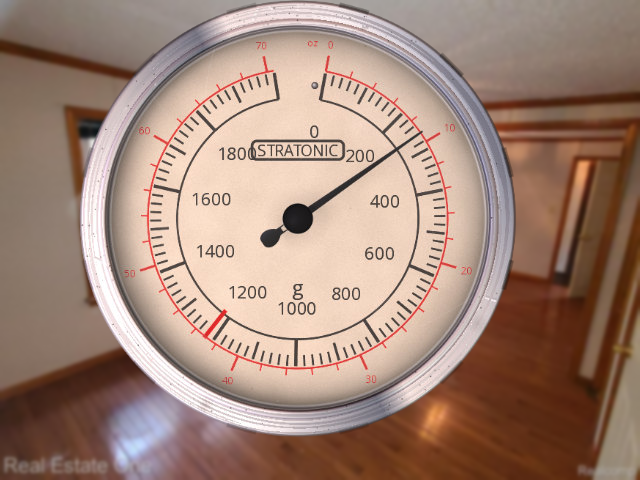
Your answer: 260g
